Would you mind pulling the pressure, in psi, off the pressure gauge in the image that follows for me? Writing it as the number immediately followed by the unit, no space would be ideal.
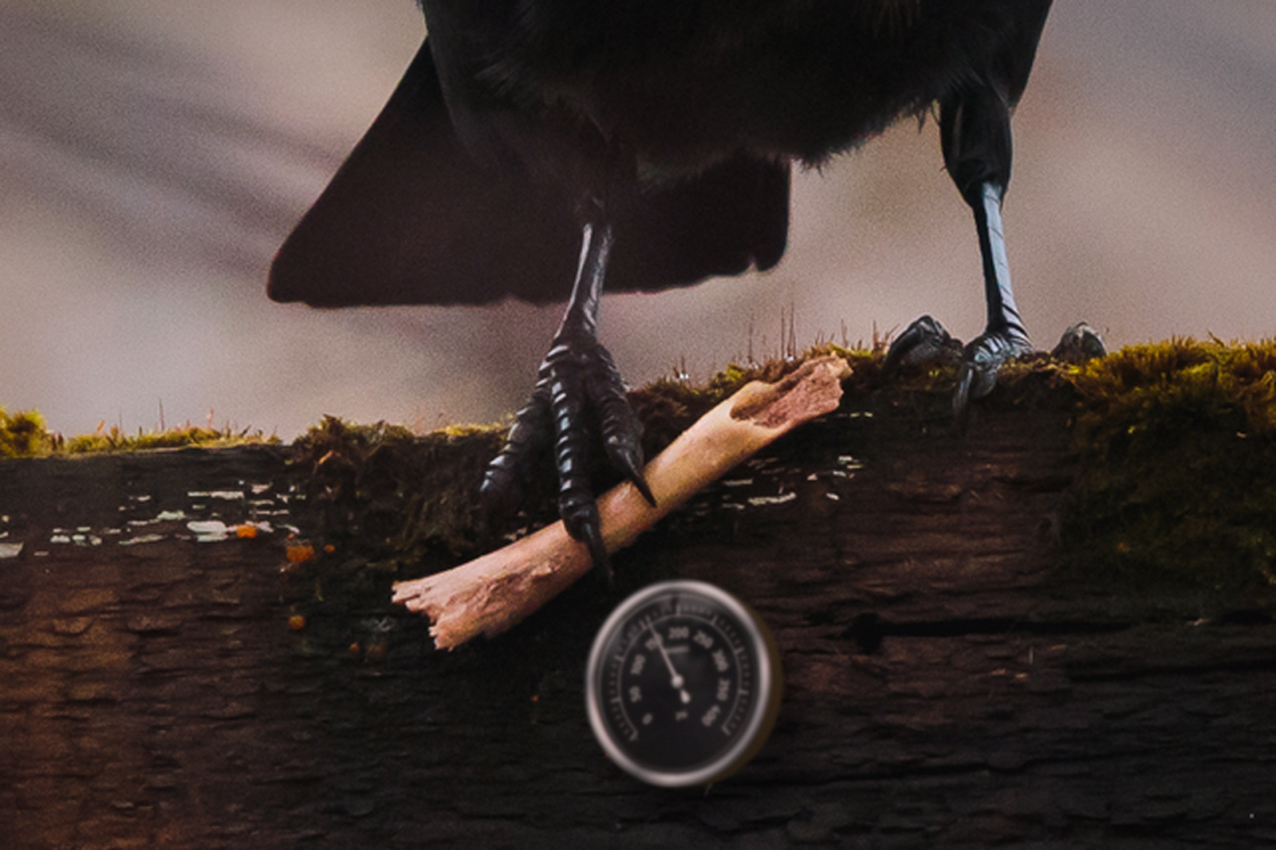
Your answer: 160psi
